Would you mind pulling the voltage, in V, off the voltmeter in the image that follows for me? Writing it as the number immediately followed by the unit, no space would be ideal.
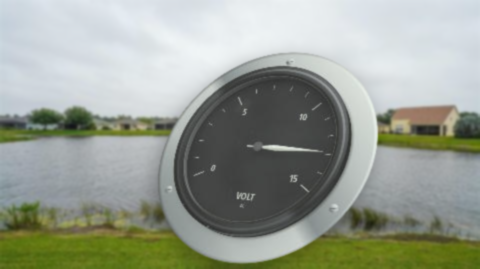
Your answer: 13V
